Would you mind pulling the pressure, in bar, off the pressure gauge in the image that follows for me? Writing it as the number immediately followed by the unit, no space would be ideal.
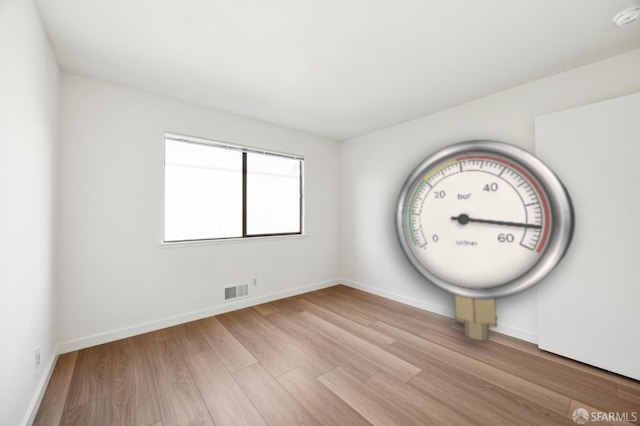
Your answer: 55bar
